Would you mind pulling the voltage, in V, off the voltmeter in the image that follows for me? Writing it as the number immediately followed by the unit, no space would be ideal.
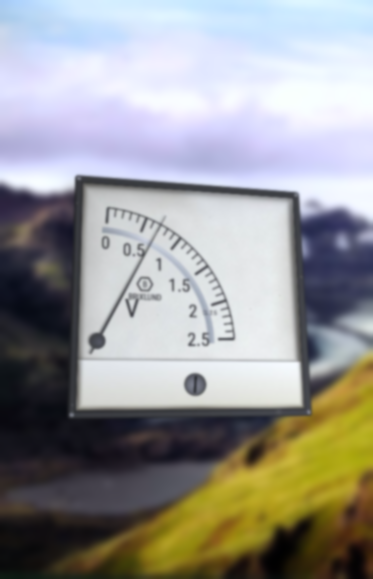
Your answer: 0.7V
